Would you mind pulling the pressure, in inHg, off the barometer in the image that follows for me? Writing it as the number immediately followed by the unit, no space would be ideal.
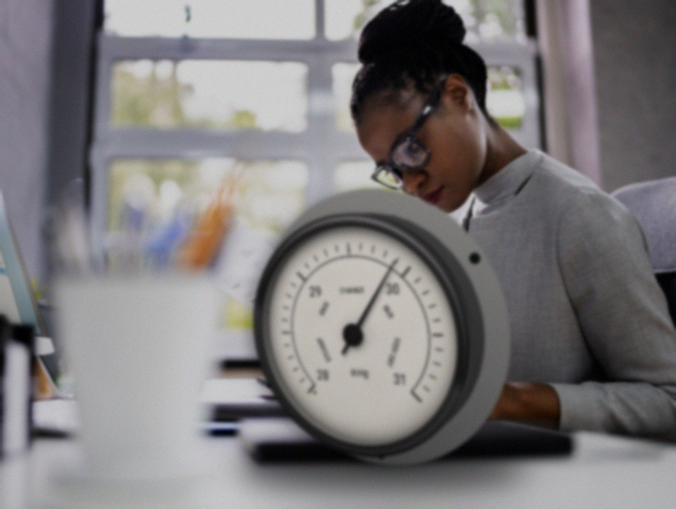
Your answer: 29.9inHg
